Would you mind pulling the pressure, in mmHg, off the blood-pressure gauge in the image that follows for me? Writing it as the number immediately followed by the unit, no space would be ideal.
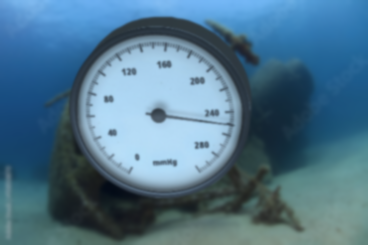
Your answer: 250mmHg
